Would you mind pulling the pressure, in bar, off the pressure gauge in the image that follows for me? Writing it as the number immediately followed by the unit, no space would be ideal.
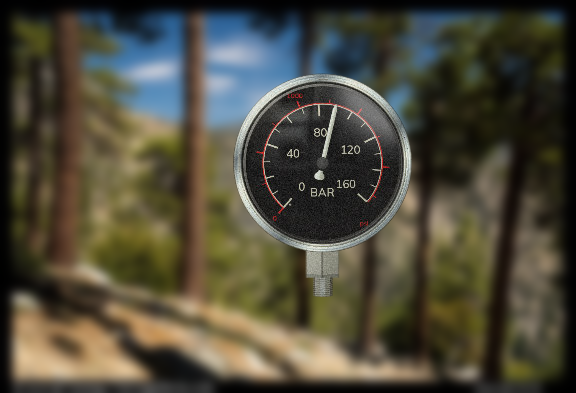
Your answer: 90bar
